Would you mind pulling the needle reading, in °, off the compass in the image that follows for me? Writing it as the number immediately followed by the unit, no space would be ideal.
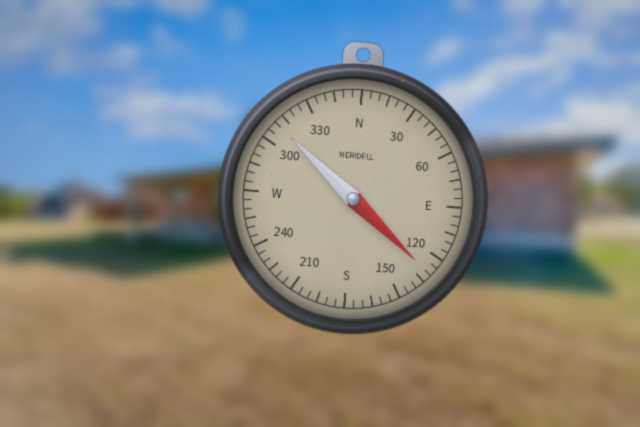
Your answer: 130°
